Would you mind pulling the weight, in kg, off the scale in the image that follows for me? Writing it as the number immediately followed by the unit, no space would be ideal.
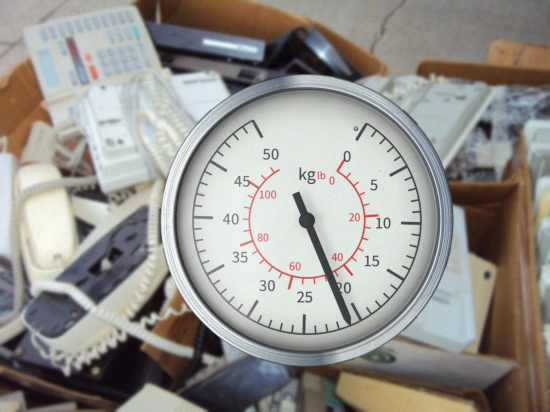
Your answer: 21kg
